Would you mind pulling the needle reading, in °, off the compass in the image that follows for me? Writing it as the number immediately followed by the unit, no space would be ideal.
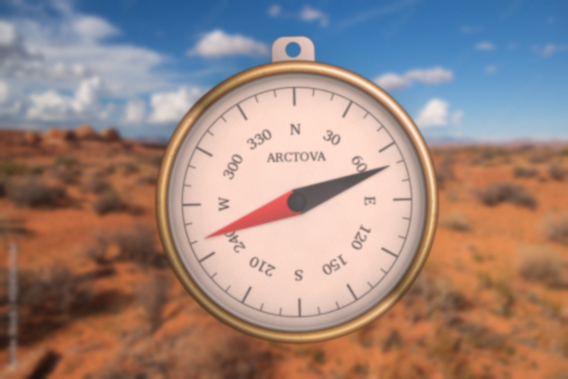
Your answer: 250°
